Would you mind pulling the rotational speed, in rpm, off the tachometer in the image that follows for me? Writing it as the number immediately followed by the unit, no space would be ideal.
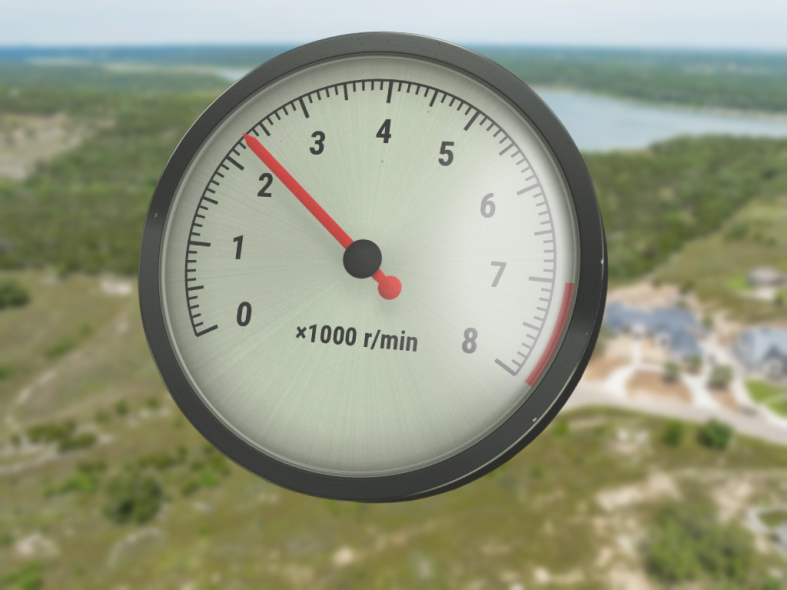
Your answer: 2300rpm
